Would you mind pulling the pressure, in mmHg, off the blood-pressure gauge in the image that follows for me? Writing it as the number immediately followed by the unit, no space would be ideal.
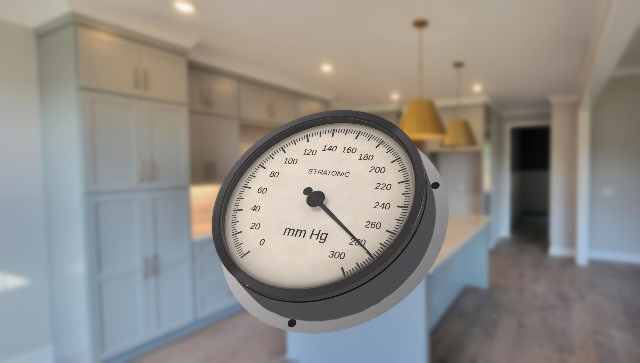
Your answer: 280mmHg
